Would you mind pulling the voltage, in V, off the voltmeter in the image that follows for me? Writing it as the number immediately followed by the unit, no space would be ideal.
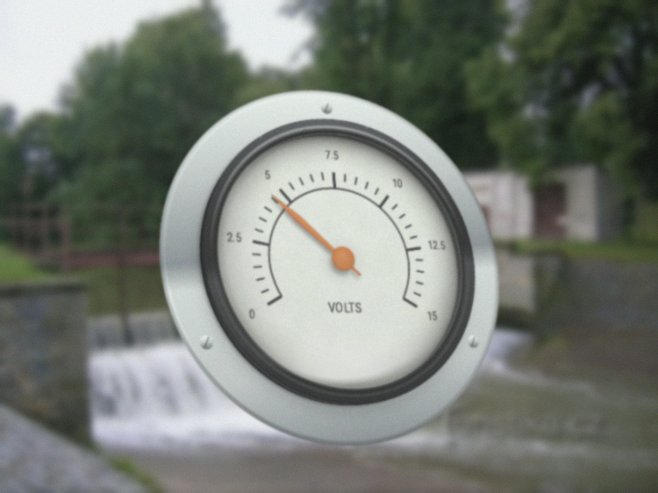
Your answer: 4.5V
